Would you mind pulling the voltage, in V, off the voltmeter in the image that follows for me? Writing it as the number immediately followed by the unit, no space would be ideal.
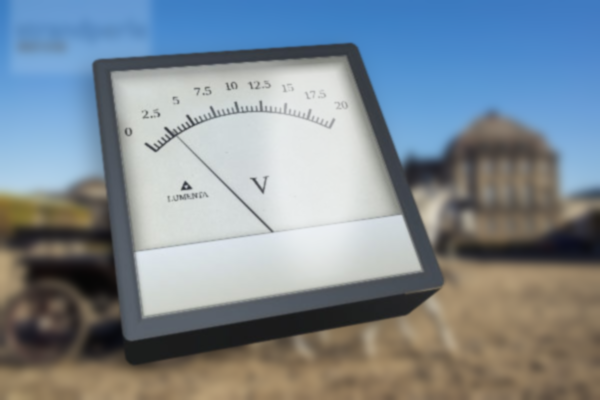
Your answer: 2.5V
